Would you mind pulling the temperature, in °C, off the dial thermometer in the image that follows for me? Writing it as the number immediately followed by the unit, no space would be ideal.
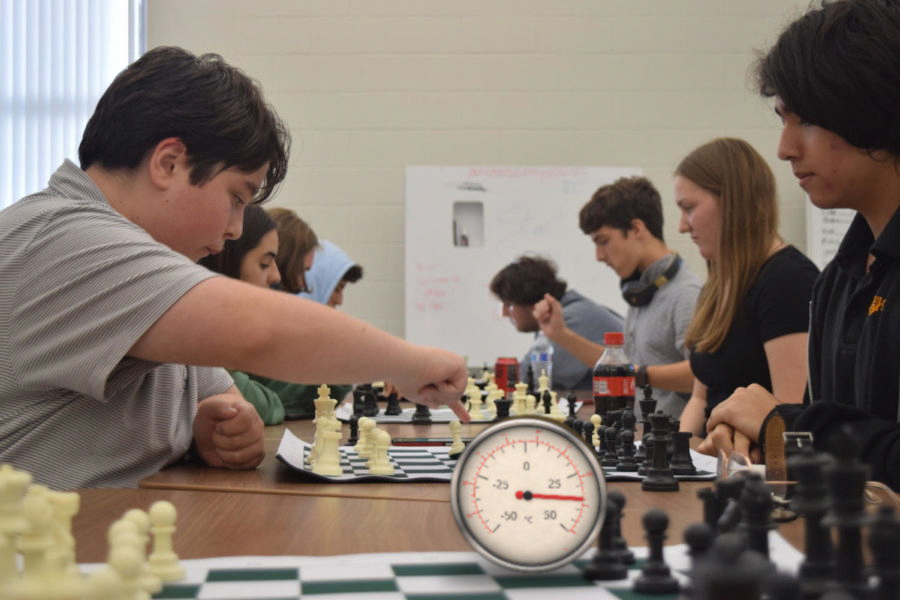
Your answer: 35°C
